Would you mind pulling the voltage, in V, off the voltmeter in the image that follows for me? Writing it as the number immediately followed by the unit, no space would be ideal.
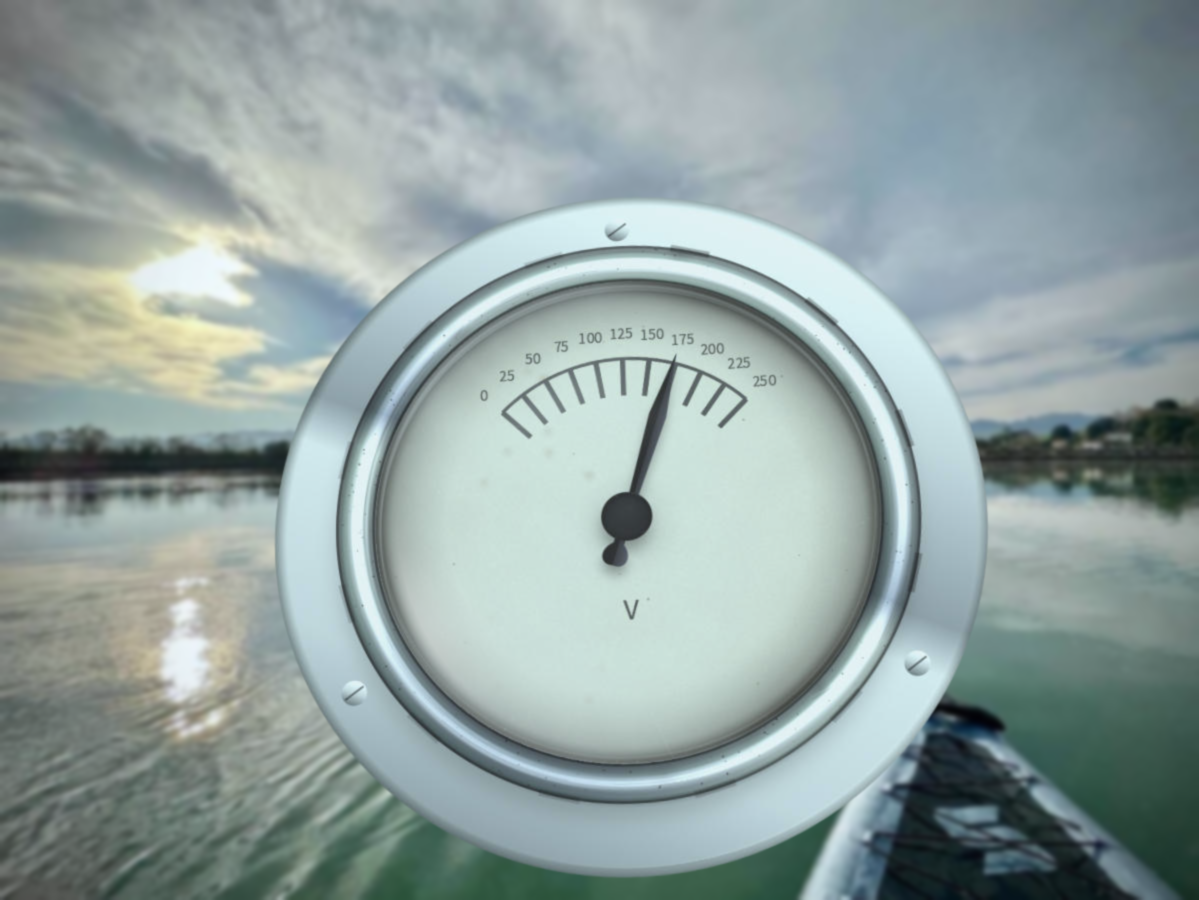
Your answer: 175V
